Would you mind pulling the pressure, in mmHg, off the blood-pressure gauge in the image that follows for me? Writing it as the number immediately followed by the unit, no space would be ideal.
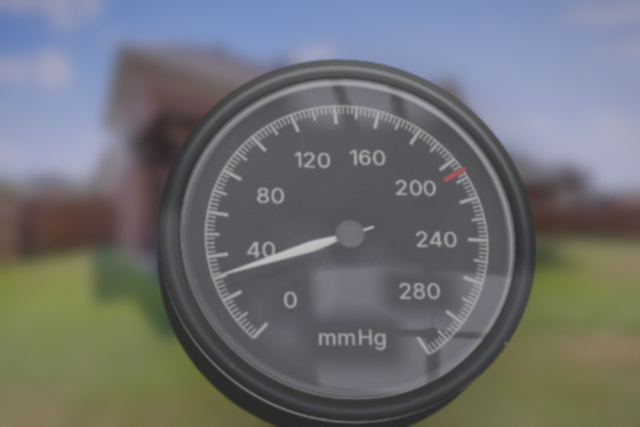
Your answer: 30mmHg
